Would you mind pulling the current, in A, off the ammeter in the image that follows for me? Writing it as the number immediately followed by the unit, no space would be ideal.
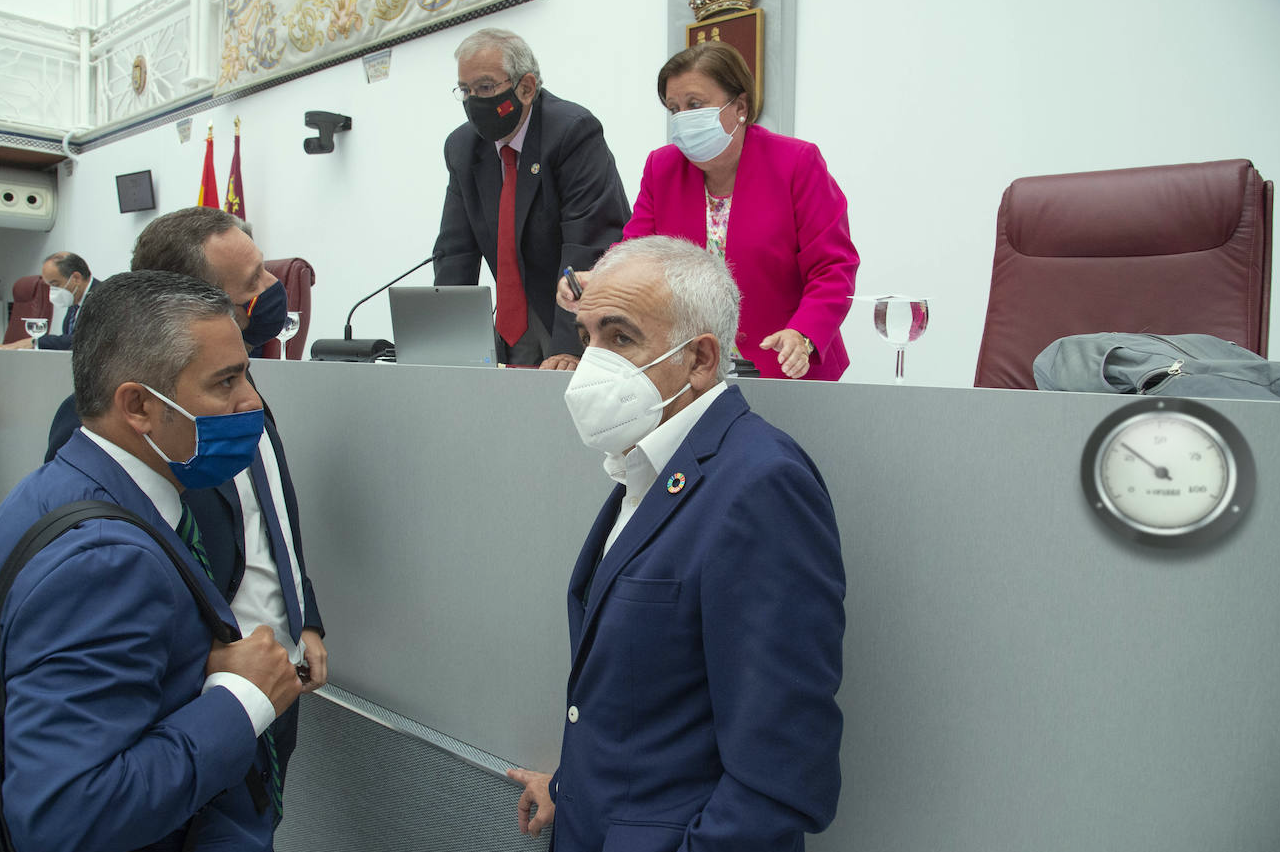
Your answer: 30A
